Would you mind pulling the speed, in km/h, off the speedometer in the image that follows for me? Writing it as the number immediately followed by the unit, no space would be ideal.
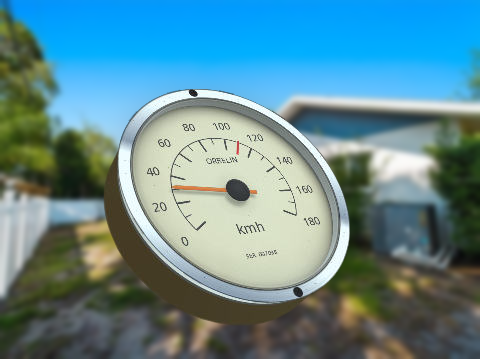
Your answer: 30km/h
